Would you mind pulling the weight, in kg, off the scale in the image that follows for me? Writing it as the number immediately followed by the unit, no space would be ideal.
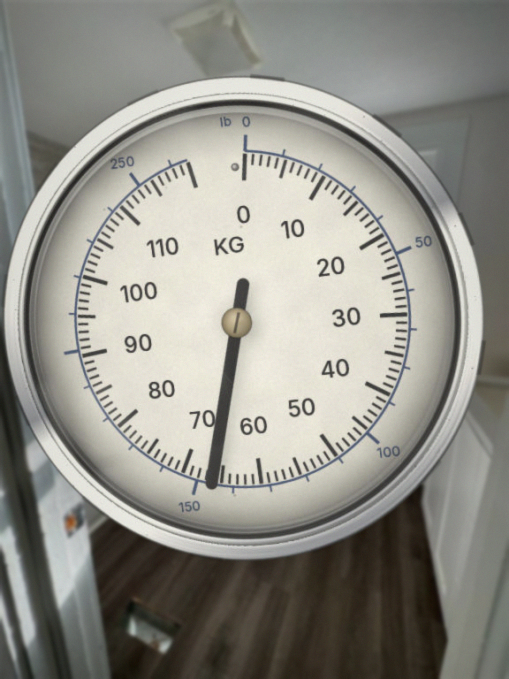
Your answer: 66kg
